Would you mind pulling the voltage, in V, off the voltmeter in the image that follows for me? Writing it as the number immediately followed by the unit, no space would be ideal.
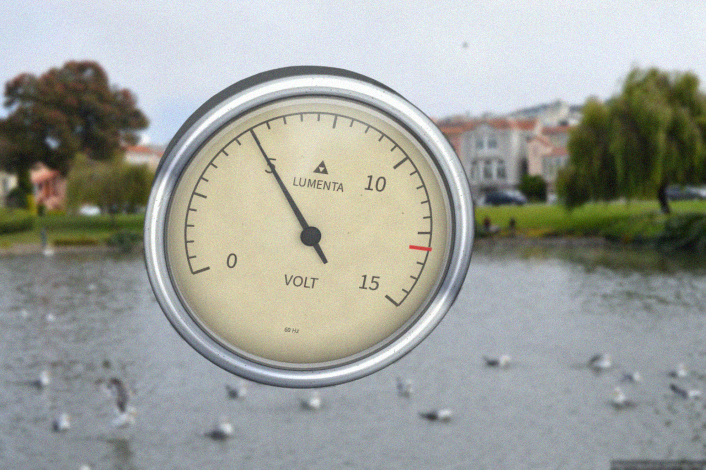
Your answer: 5V
